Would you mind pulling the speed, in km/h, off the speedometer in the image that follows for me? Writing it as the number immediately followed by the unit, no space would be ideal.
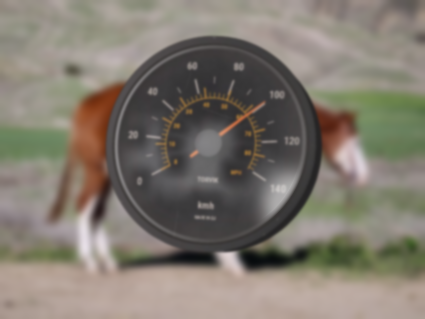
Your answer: 100km/h
